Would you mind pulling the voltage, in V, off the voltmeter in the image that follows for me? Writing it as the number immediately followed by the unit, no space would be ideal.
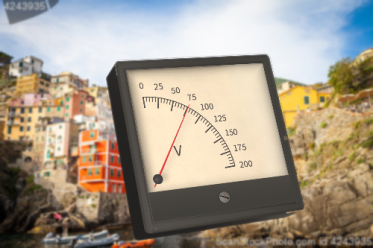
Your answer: 75V
